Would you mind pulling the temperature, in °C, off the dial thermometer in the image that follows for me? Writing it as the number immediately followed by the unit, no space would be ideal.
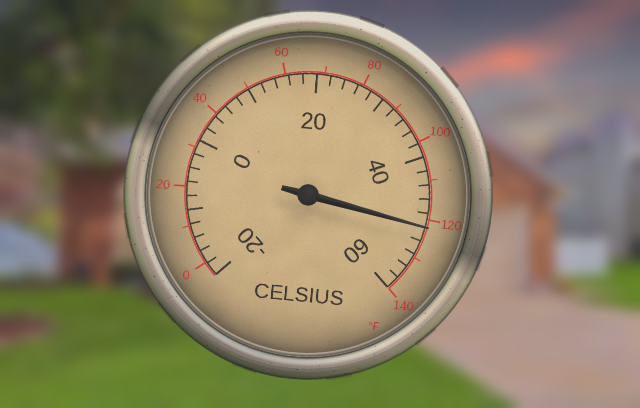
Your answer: 50°C
